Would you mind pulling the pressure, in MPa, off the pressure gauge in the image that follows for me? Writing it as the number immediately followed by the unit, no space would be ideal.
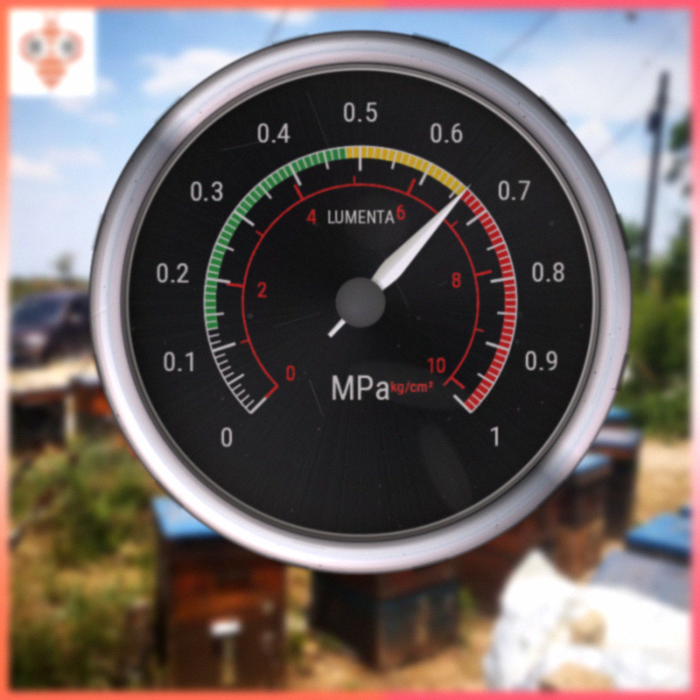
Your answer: 0.66MPa
